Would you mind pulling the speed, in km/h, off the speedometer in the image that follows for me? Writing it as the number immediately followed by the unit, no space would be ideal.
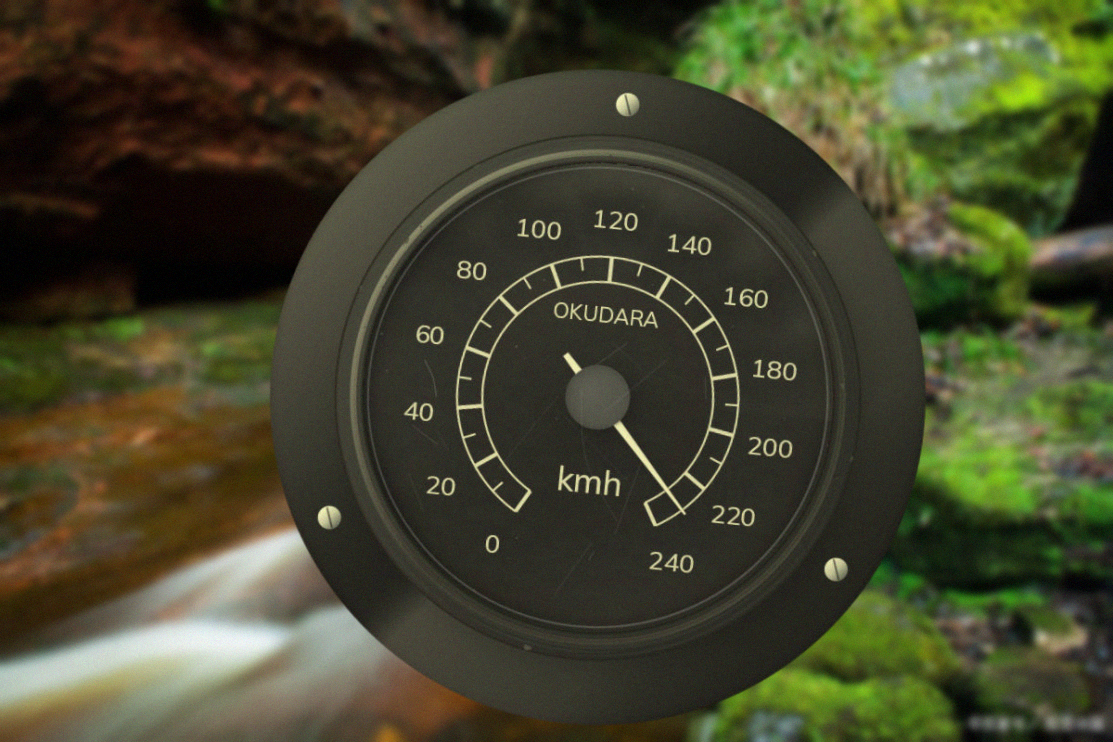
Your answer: 230km/h
